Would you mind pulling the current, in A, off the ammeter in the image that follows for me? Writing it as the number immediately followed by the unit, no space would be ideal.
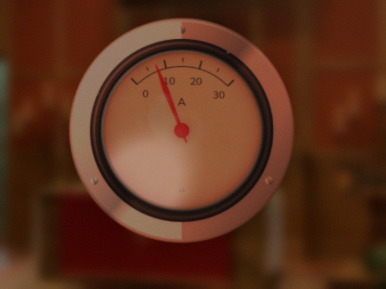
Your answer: 7.5A
